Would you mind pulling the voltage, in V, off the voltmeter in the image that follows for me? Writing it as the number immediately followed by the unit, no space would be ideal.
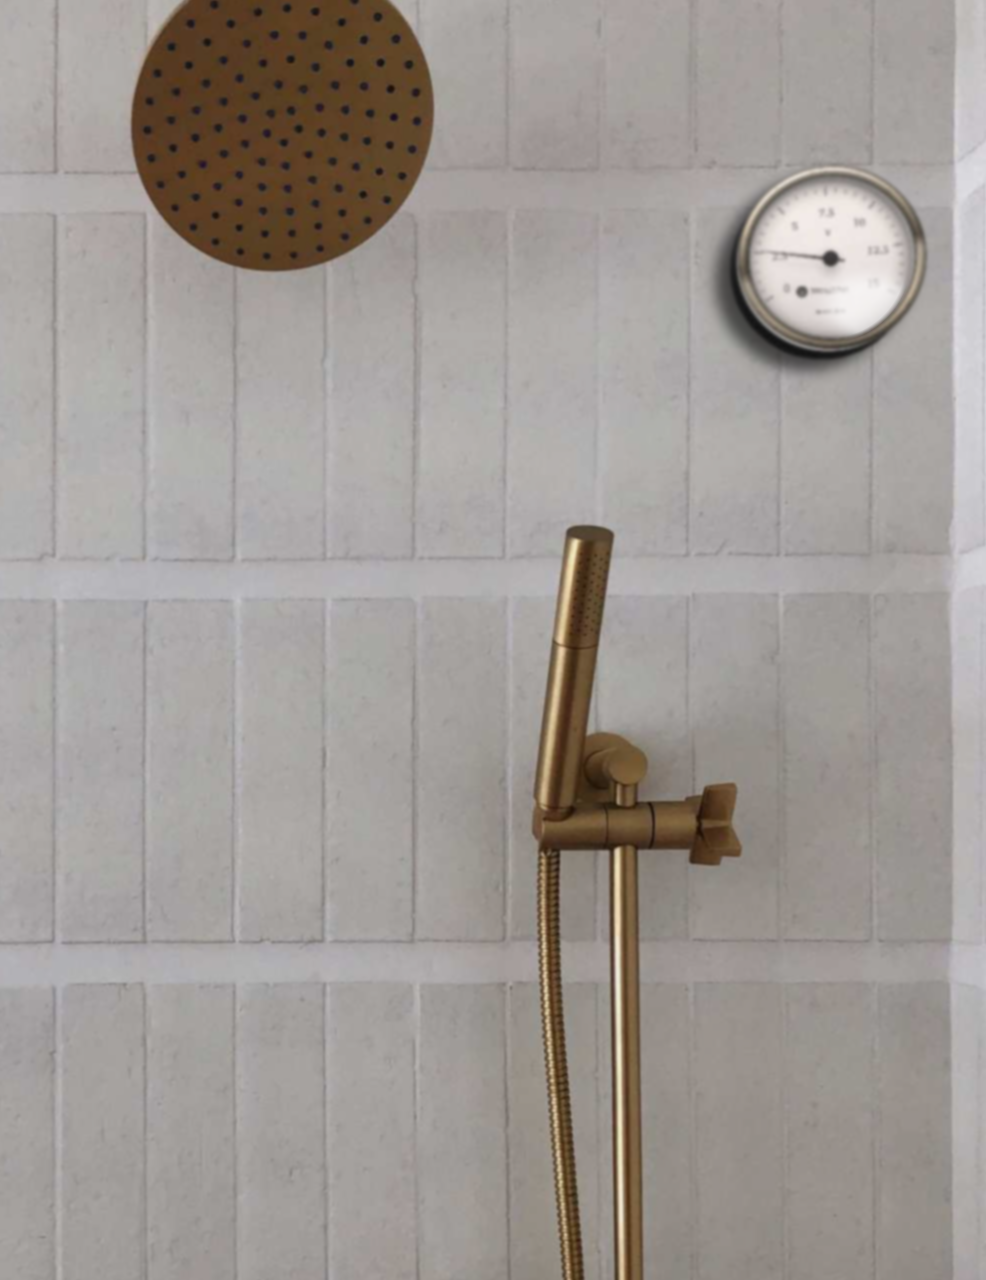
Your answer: 2.5V
